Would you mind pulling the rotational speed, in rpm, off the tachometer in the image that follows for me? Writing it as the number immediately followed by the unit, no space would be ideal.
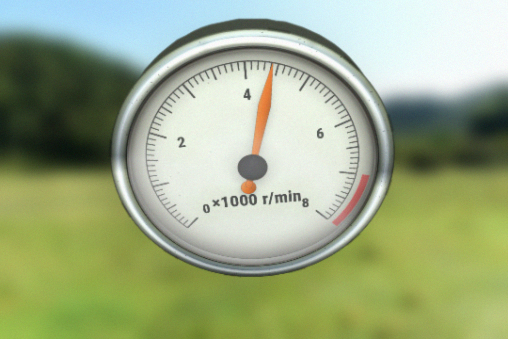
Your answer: 4400rpm
